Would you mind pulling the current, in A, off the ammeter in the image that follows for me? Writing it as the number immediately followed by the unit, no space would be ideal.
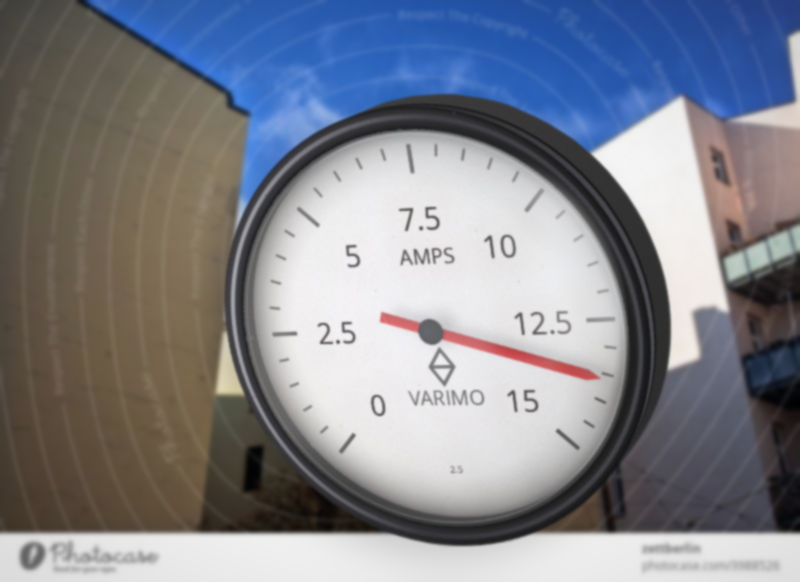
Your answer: 13.5A
